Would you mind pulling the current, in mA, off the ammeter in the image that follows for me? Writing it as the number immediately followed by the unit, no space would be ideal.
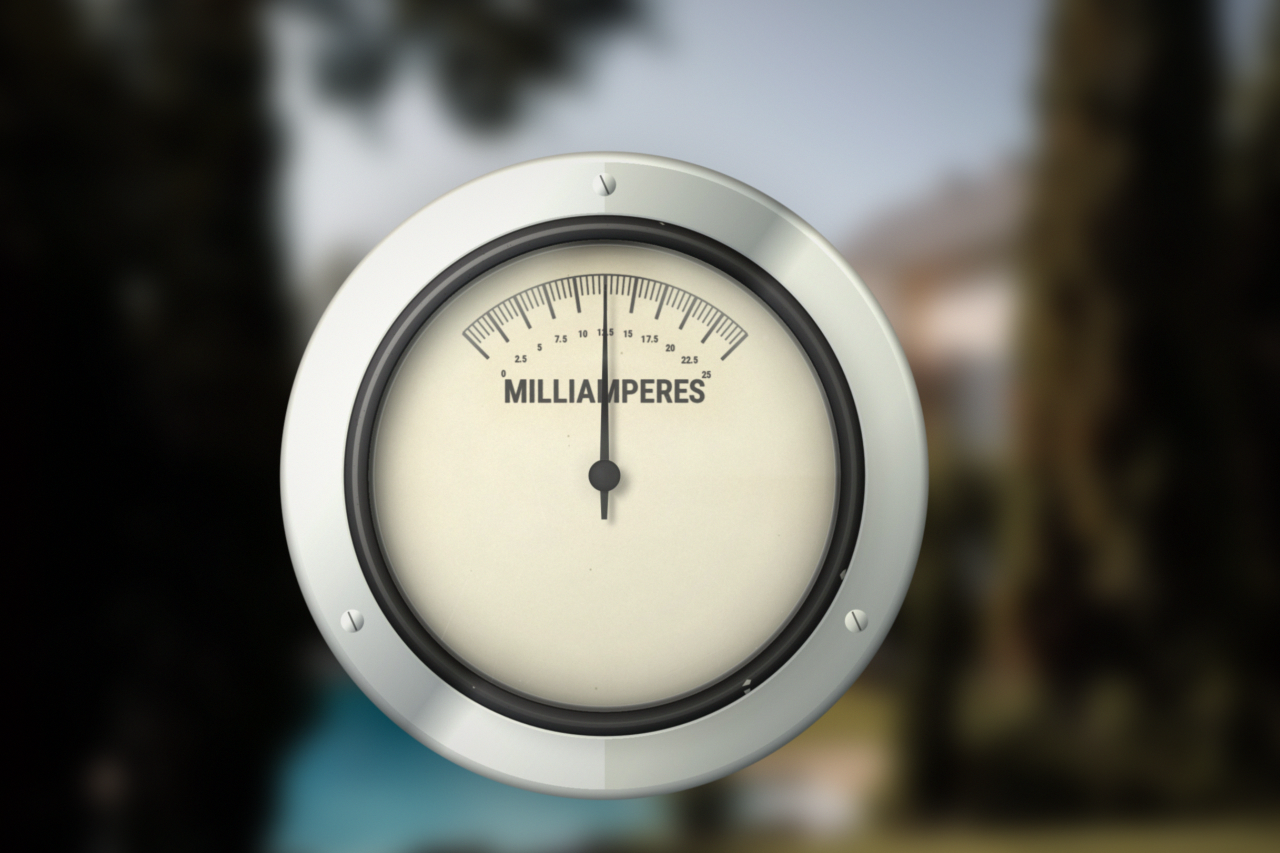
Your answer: 12.5mA
